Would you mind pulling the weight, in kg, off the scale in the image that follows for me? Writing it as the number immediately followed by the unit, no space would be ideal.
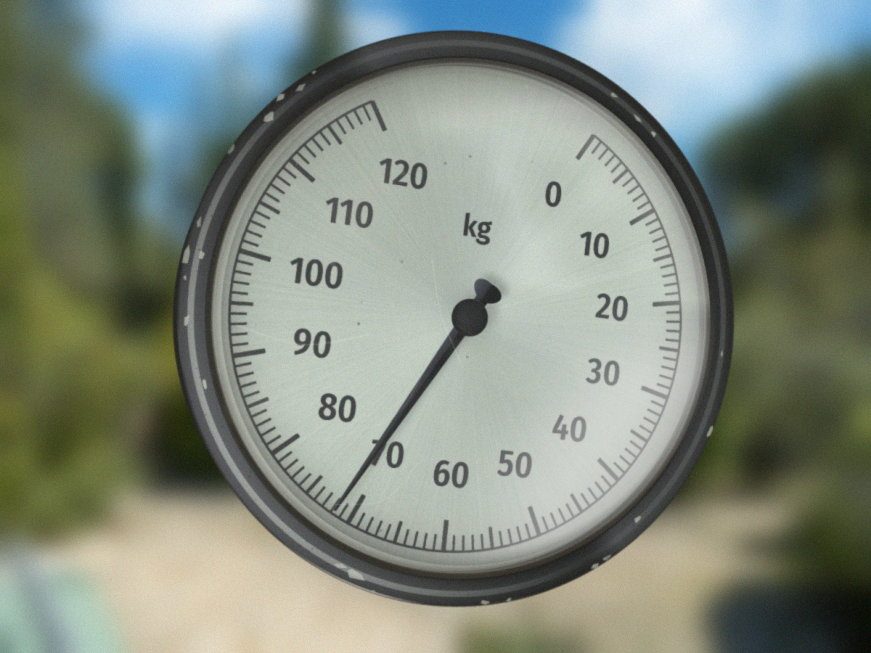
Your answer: 72kg
